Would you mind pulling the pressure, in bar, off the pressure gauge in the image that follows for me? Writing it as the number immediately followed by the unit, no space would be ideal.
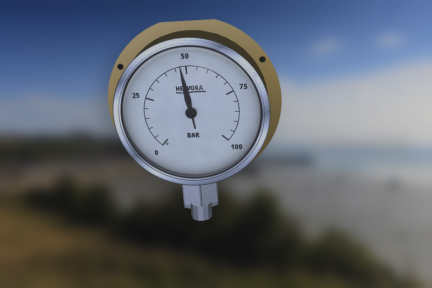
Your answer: 47.5bar
